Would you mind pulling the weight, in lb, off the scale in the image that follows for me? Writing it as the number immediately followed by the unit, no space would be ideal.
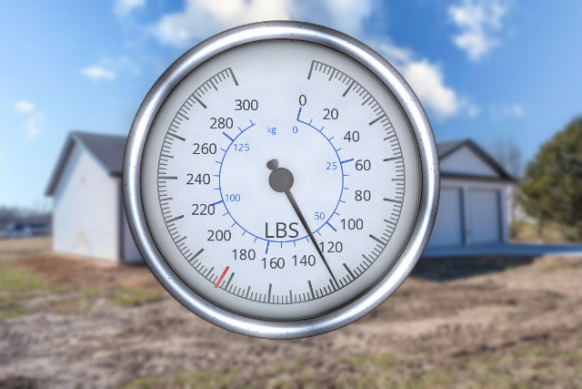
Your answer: 128lb
